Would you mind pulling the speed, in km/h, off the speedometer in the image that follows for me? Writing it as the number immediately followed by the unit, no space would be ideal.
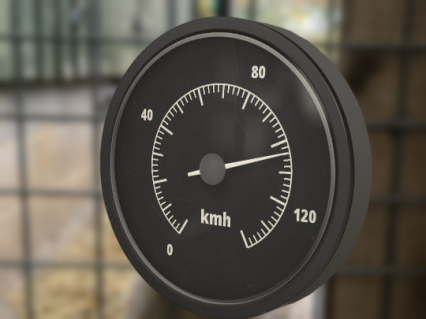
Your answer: 104km/h
